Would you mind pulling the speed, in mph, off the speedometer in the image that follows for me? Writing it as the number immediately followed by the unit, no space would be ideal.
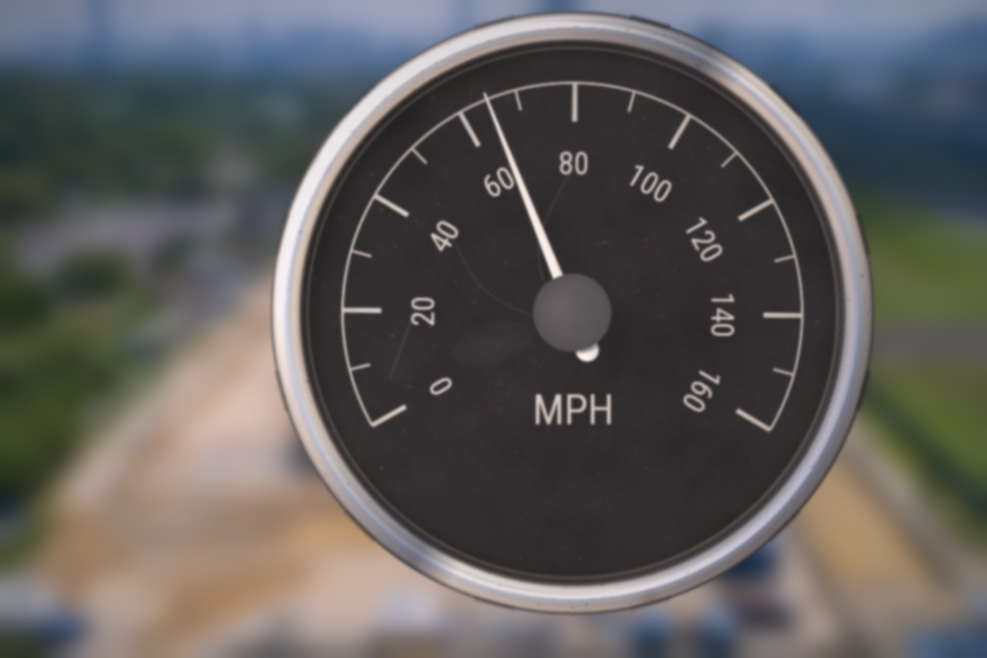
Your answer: 65mph
